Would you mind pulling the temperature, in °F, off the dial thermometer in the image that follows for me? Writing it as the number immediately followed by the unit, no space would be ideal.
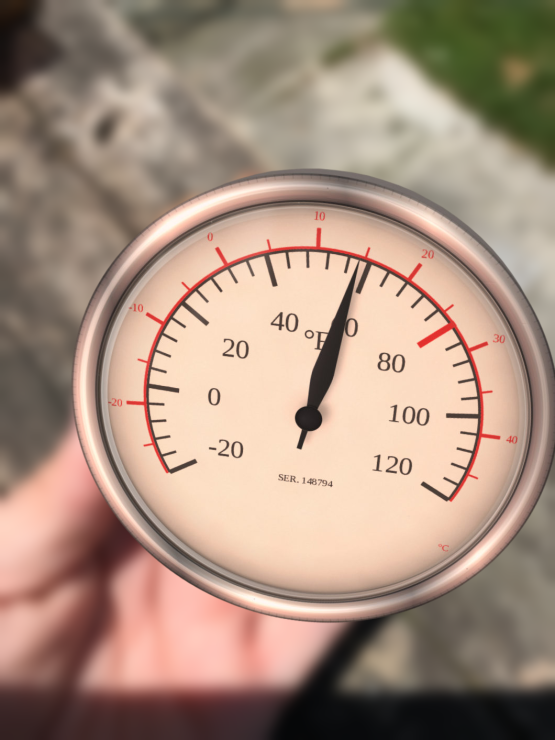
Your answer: 58°F
